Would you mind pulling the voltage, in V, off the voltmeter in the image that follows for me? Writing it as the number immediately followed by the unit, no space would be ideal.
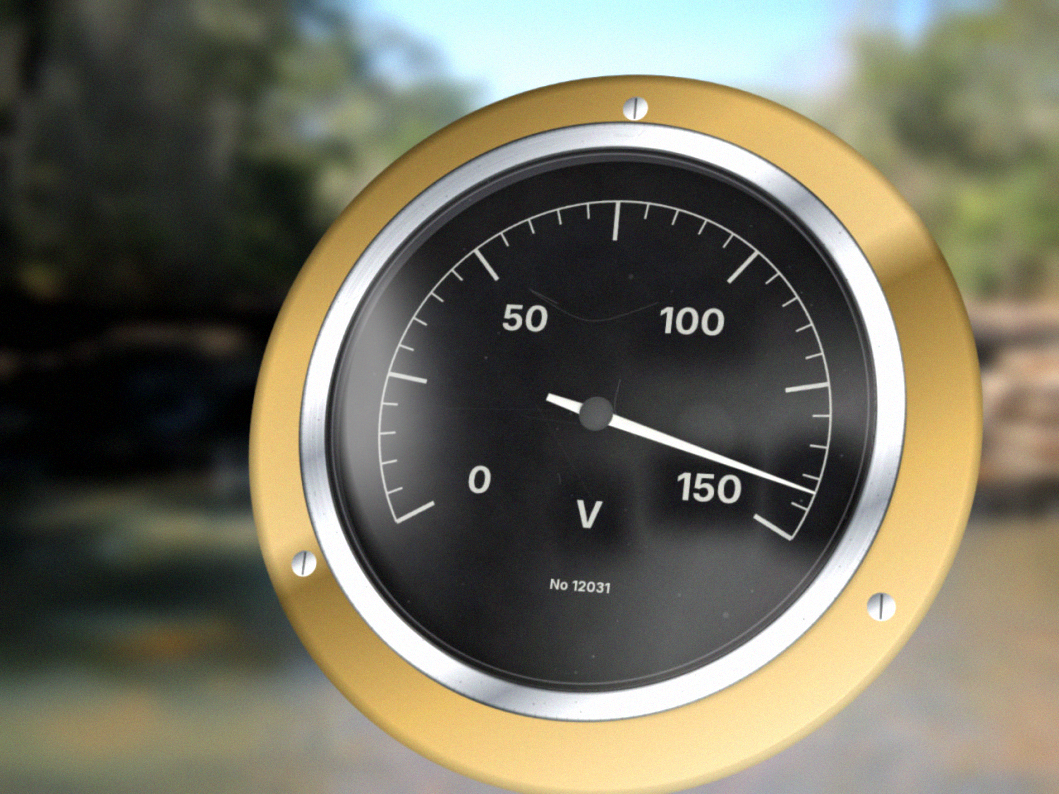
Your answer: 142.5V
